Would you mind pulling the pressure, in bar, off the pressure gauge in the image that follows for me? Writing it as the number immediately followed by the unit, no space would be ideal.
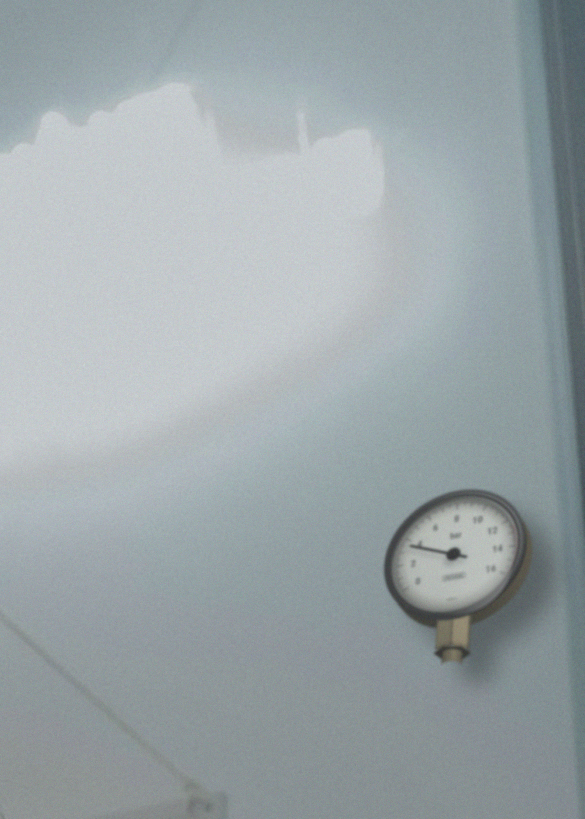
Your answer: 3.5bar
